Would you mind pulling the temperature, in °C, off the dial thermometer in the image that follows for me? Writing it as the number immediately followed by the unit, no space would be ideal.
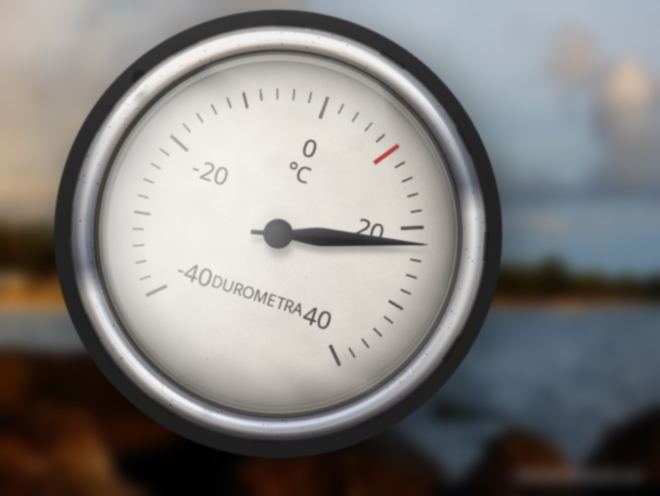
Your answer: 22°C
